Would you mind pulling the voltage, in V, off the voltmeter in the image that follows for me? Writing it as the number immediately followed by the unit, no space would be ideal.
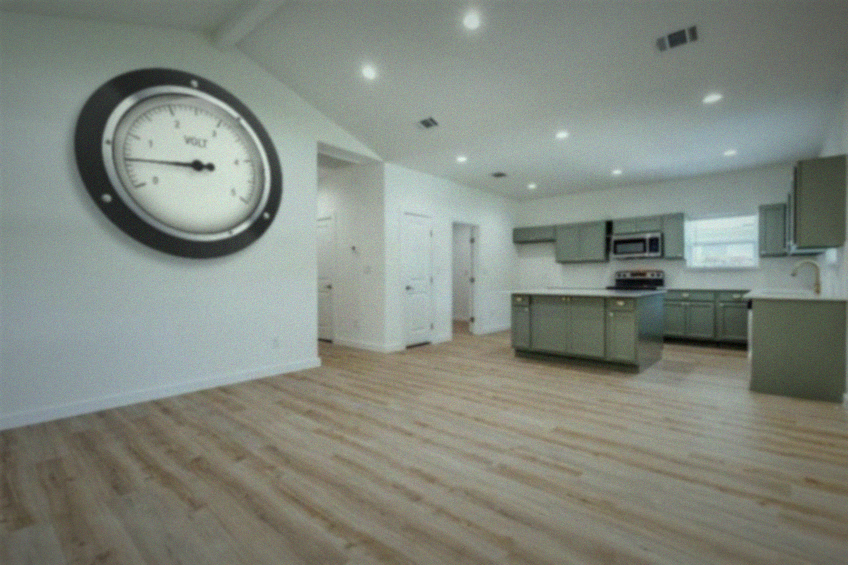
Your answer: 0.5V
